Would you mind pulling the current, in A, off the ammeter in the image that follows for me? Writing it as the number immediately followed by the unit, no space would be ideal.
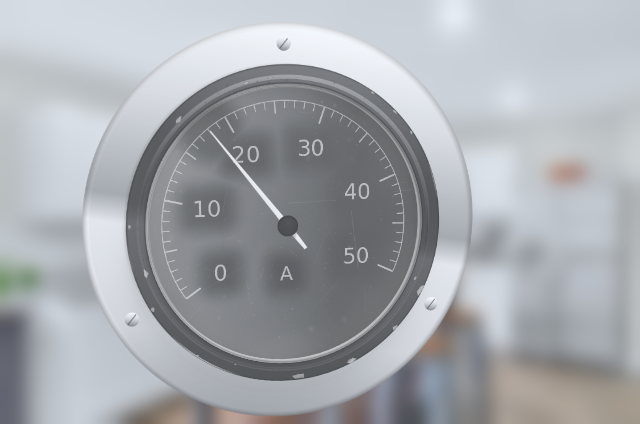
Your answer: 18A
